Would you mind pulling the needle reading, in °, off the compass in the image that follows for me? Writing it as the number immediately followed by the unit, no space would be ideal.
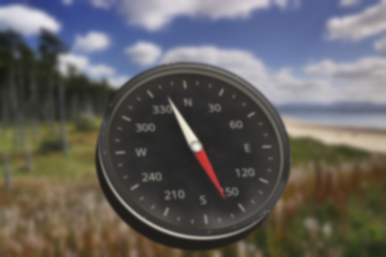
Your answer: 160°
